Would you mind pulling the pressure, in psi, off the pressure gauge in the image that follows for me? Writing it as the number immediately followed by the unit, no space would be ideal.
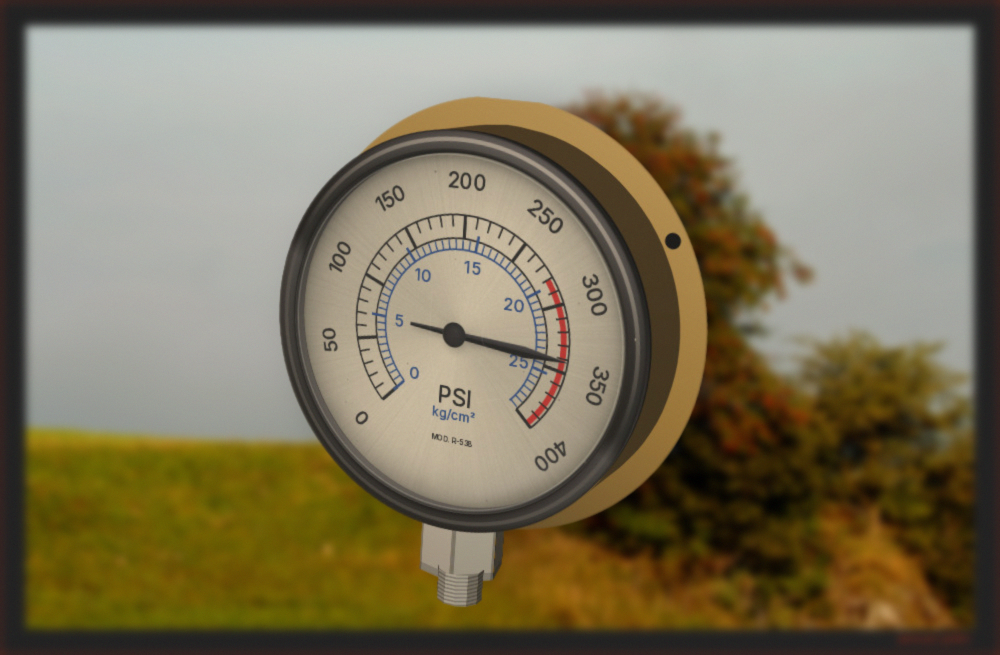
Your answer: 340psi
